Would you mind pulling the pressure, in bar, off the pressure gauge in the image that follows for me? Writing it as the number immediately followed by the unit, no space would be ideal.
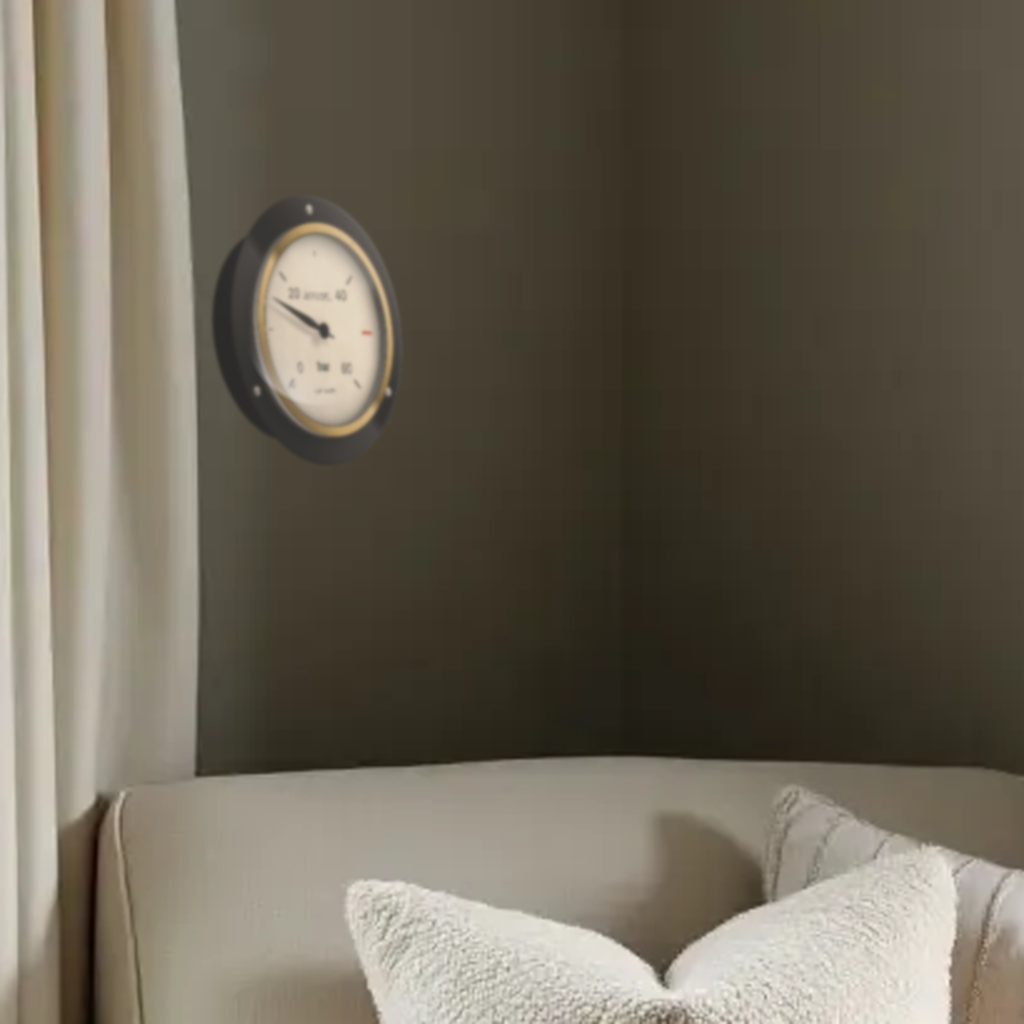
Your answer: 15bar
